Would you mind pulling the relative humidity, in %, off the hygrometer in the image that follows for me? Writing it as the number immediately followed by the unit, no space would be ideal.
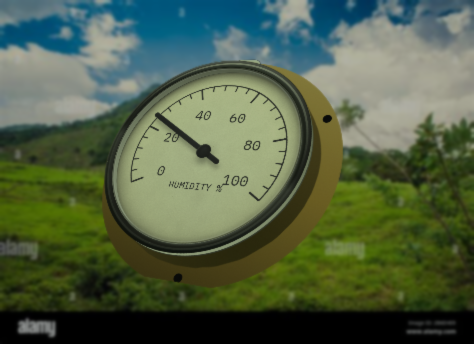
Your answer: 24%
